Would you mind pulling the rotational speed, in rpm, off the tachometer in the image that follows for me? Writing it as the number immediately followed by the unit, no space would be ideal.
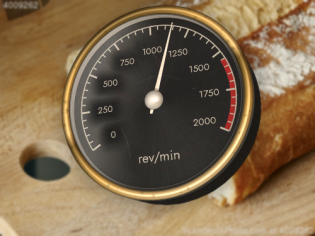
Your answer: 1150rpm
